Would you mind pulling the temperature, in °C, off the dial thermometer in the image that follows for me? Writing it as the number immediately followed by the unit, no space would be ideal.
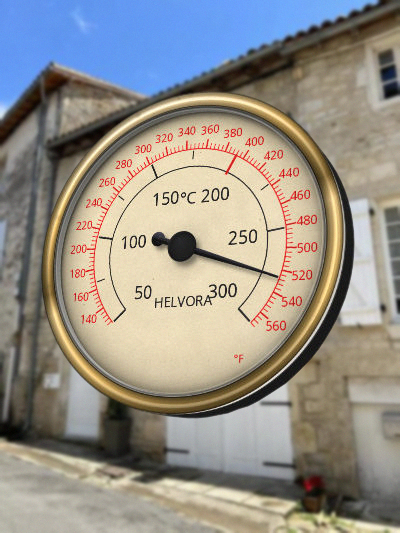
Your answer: 275°C
